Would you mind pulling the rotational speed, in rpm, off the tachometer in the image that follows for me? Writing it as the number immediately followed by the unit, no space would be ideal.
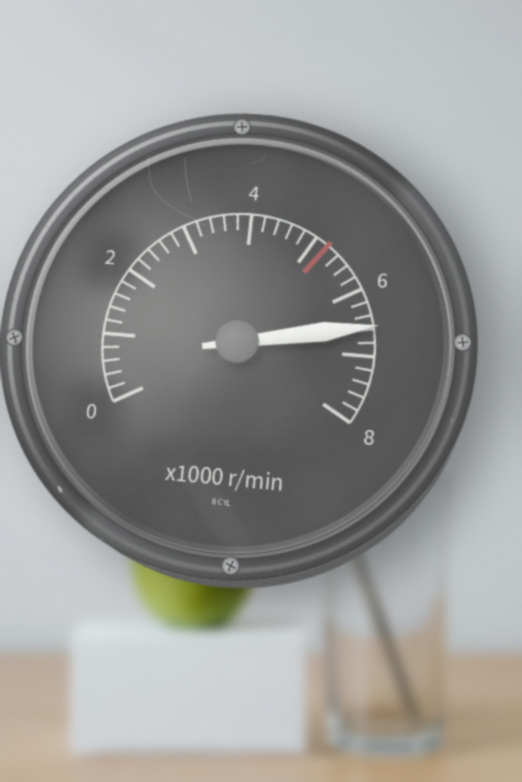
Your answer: 6600rpm
